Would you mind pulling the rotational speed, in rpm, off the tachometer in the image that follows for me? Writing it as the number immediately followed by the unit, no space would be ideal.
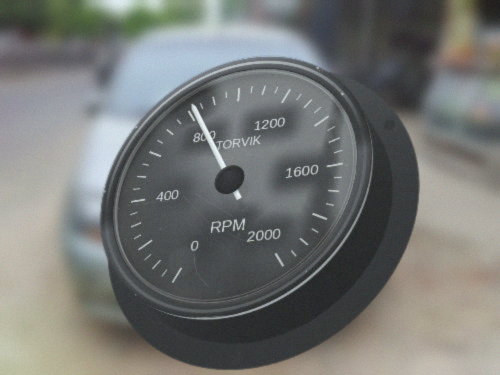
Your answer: 825rpm
